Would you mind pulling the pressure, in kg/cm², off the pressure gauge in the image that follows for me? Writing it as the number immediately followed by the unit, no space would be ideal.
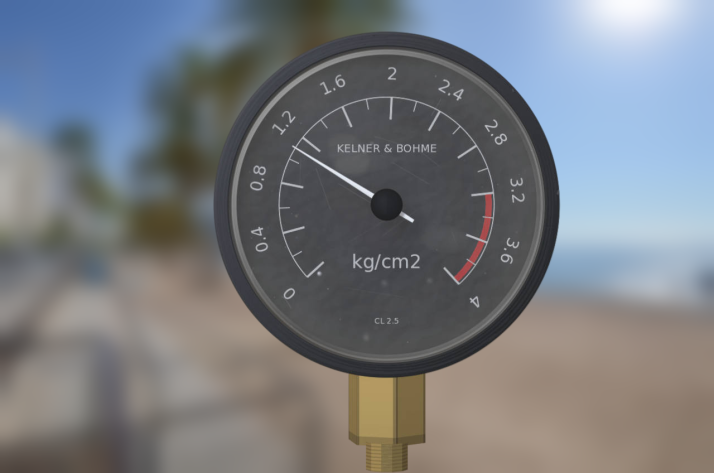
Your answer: 1.1kg/cm²
